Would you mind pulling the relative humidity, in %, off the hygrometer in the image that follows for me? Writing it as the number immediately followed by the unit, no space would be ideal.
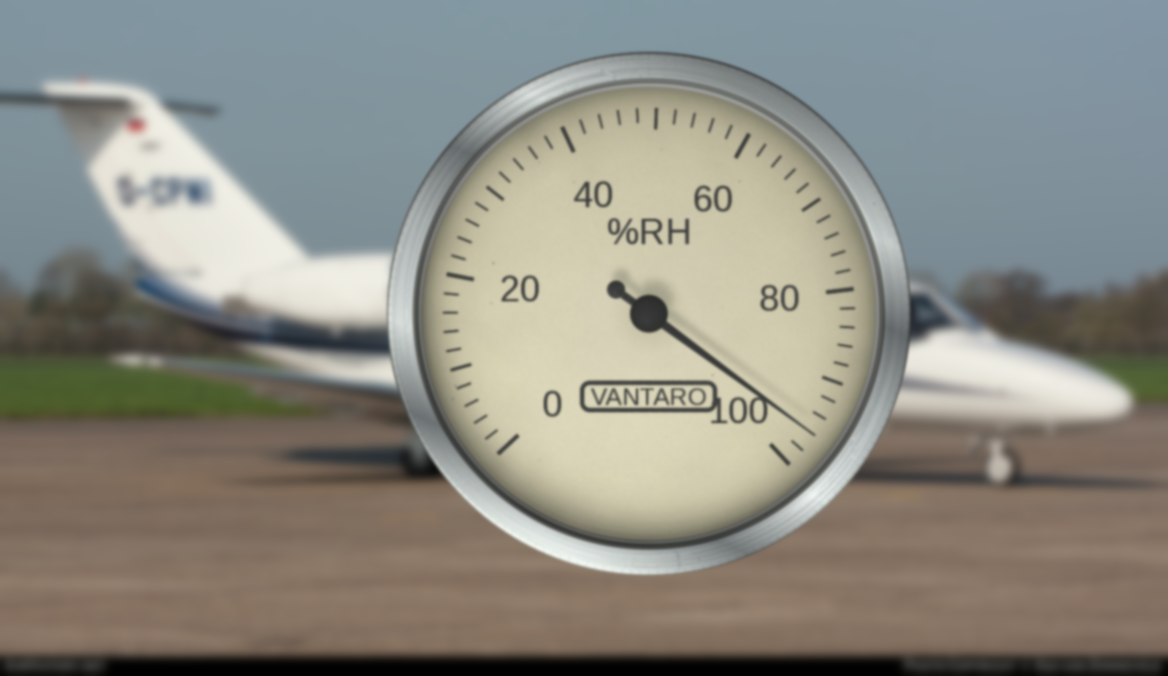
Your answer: 96%
